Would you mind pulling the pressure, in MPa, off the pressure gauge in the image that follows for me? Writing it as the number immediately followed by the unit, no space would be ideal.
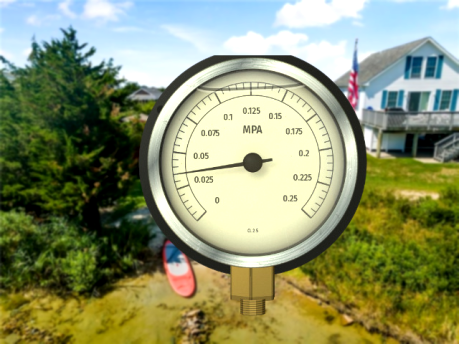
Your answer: 0.035MPa
